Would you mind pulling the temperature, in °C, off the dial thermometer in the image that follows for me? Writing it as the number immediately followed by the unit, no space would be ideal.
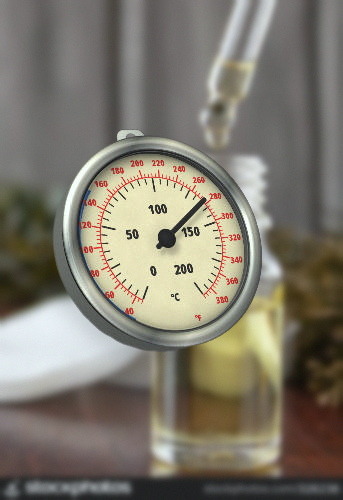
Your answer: 135°C
